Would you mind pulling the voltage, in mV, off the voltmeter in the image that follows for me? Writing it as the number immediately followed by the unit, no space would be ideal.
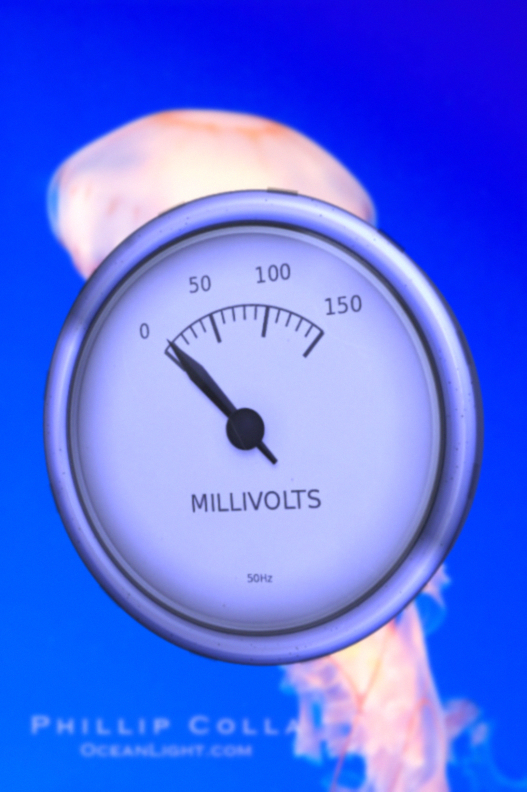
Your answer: 10mV
